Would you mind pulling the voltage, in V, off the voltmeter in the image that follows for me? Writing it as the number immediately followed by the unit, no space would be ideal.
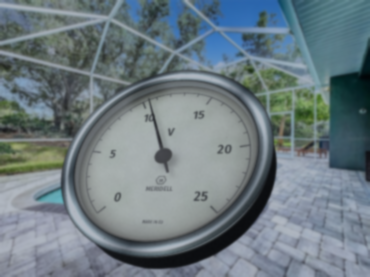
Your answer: 10.5V
